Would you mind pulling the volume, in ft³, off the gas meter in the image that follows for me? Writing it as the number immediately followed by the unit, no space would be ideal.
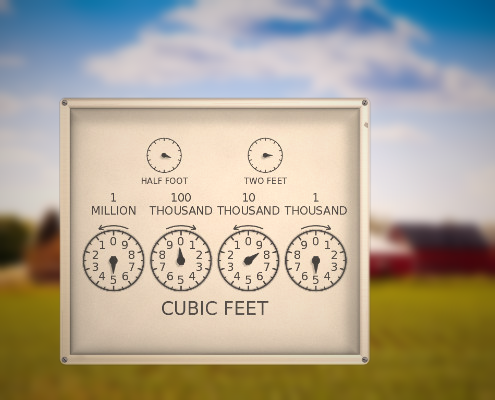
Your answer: 498500ft³
